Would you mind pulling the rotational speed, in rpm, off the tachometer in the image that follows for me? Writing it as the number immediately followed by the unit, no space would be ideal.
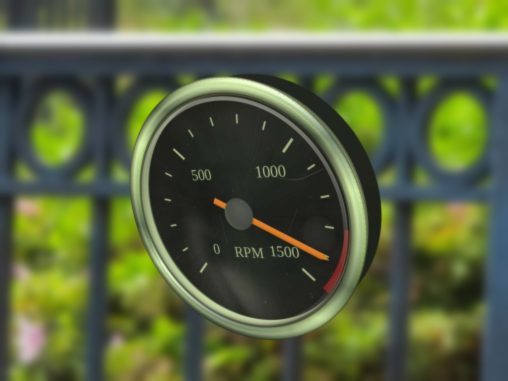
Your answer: 1400rpm
